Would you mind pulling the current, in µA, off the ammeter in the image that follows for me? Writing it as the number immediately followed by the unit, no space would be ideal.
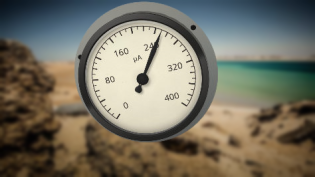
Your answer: 250µA
